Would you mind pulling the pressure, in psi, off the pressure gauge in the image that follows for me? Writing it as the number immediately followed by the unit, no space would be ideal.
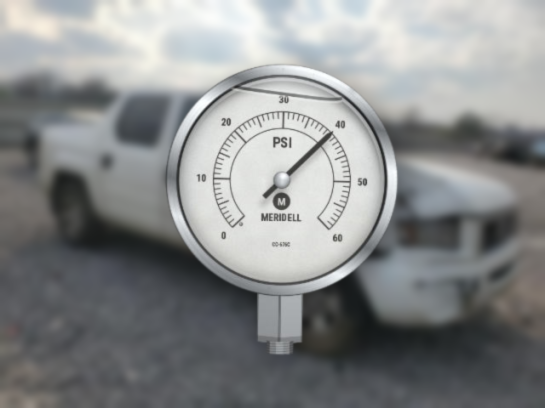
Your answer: 40psi
